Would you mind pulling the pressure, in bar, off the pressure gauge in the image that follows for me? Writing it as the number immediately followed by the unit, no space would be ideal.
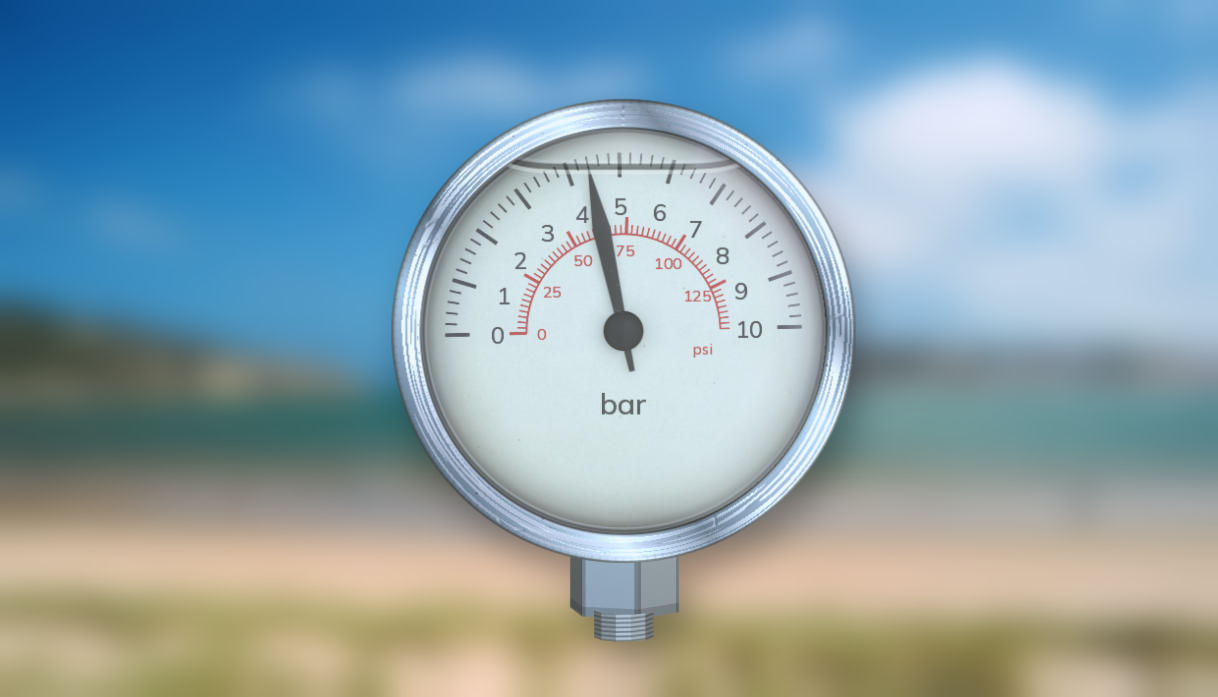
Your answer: 4.4bar
